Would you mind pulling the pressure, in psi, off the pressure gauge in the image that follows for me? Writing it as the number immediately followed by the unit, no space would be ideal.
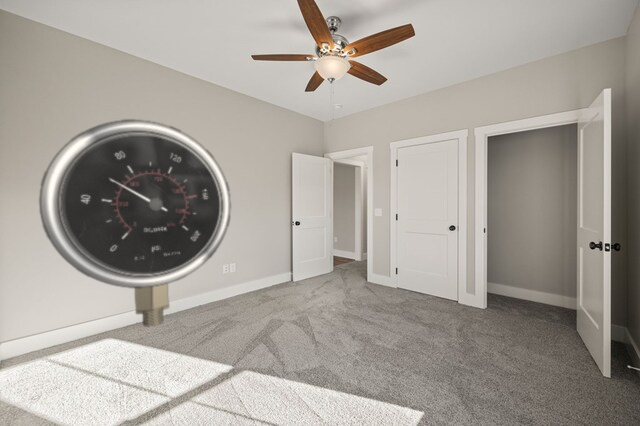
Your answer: 60psi
